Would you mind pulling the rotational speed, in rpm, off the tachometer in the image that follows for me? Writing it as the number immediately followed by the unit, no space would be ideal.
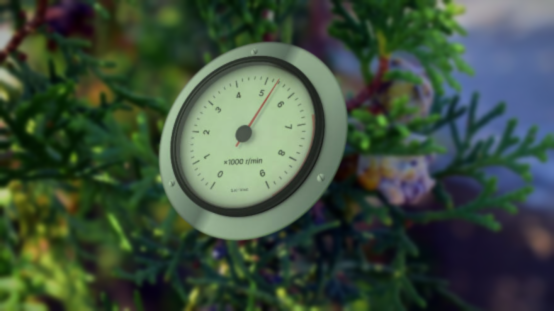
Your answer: 5400rpm
